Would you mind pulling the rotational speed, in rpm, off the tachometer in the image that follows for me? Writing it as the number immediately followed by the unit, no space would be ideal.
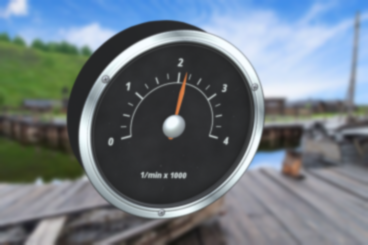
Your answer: 2125rpm
